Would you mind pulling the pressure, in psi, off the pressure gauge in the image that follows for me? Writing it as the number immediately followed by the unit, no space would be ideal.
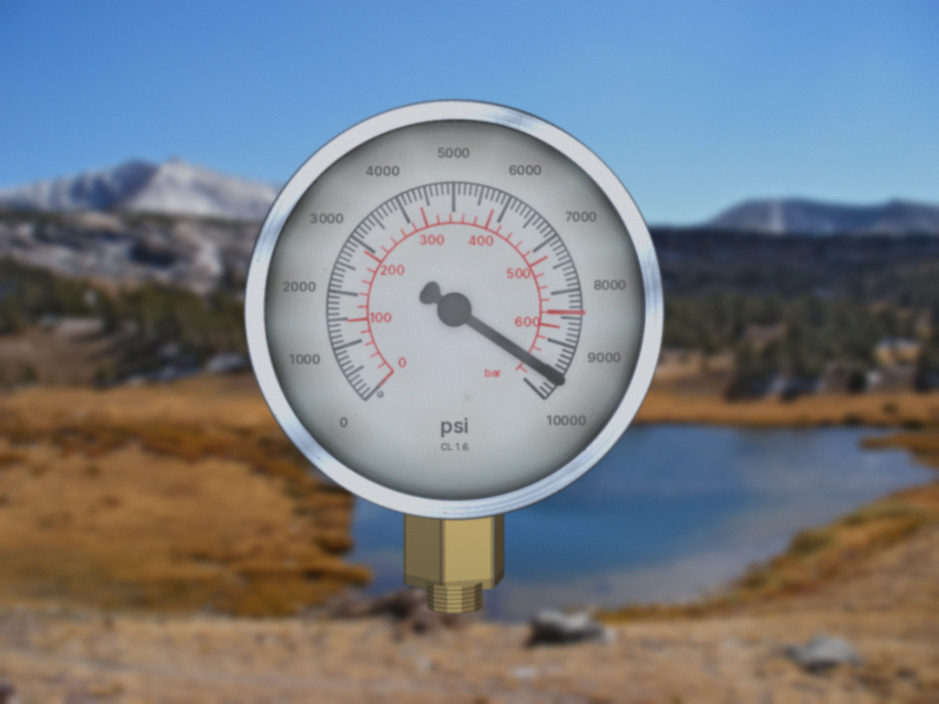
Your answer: 9600psi
